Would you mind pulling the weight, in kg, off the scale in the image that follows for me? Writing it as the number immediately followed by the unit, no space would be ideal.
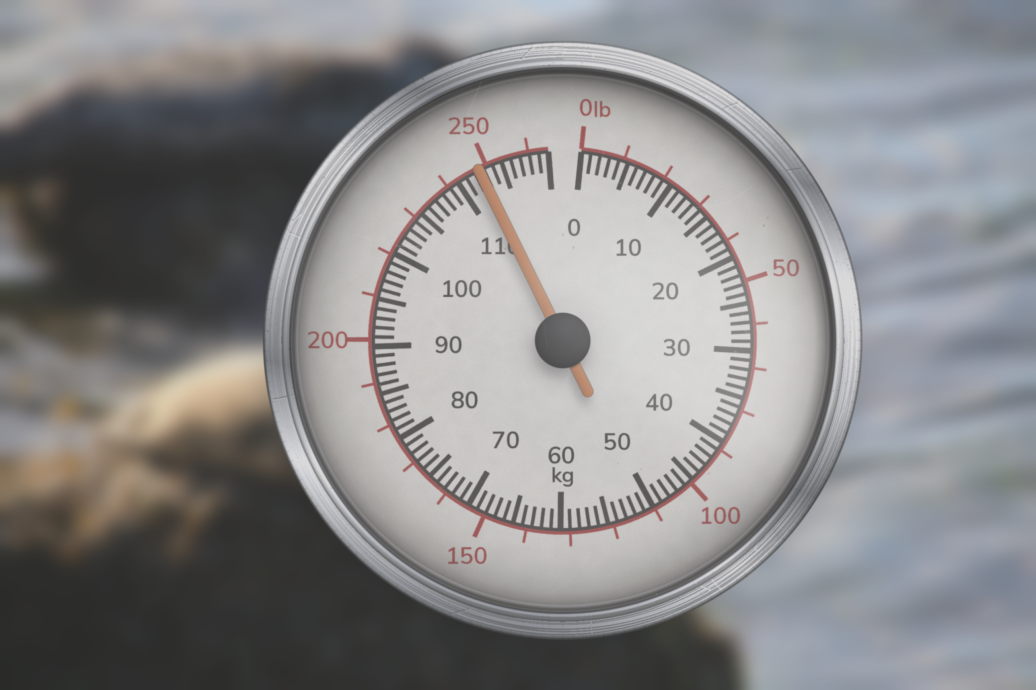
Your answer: 112.5kg
